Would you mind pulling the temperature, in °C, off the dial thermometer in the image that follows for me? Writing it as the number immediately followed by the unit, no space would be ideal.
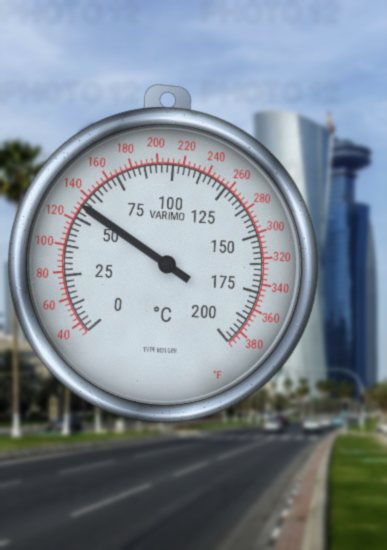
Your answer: 55°C
